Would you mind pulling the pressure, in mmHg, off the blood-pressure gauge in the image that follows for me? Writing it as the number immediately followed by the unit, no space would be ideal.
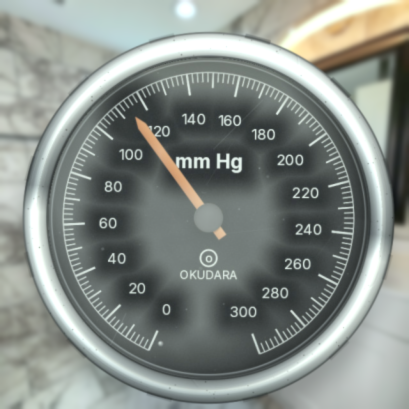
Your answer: 114mmHg
